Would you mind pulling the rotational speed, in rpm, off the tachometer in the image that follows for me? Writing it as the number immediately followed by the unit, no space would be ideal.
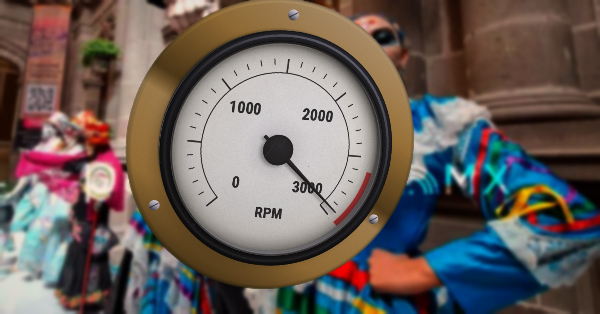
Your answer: 2950rpm
